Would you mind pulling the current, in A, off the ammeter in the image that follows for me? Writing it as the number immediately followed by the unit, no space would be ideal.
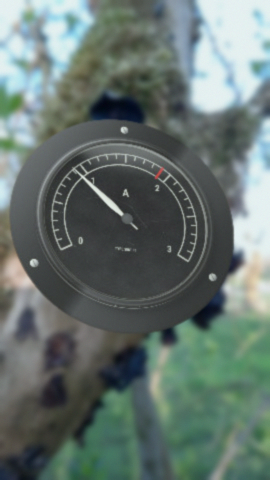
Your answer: 0.9A
